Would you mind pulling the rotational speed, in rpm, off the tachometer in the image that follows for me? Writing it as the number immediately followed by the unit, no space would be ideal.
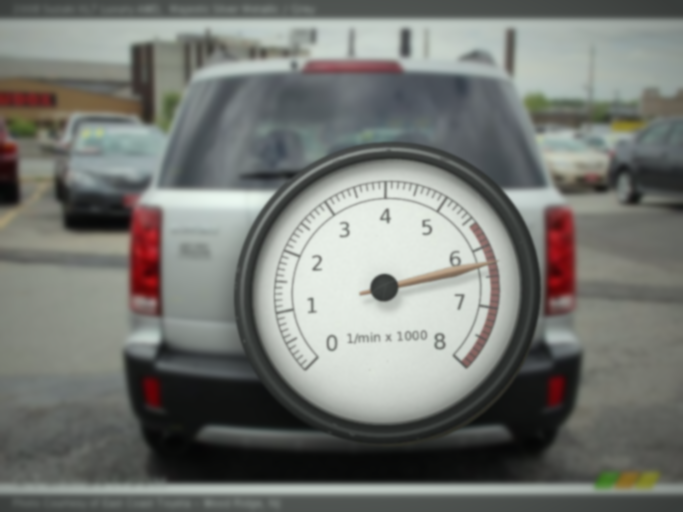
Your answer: 6300rpm
